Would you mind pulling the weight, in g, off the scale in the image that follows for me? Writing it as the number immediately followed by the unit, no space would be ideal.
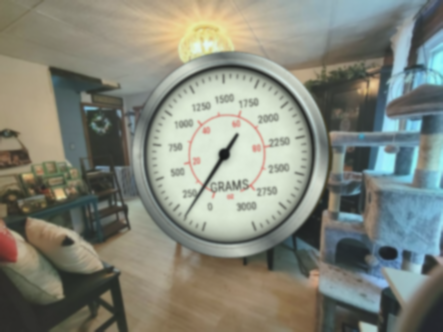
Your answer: 150g
